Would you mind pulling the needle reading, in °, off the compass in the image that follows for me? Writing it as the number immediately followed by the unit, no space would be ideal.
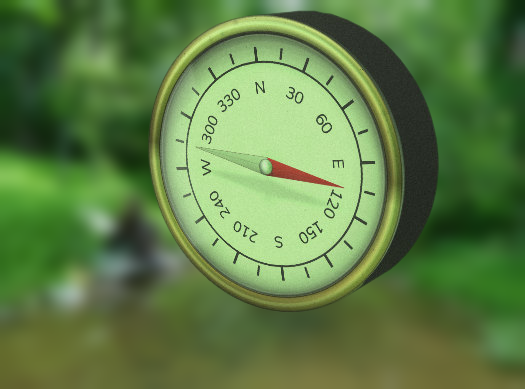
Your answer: 105°
